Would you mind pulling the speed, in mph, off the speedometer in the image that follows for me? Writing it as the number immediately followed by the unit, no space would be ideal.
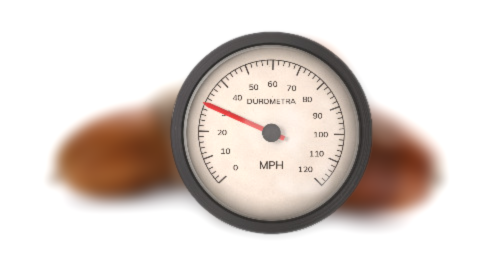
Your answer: 30mph
